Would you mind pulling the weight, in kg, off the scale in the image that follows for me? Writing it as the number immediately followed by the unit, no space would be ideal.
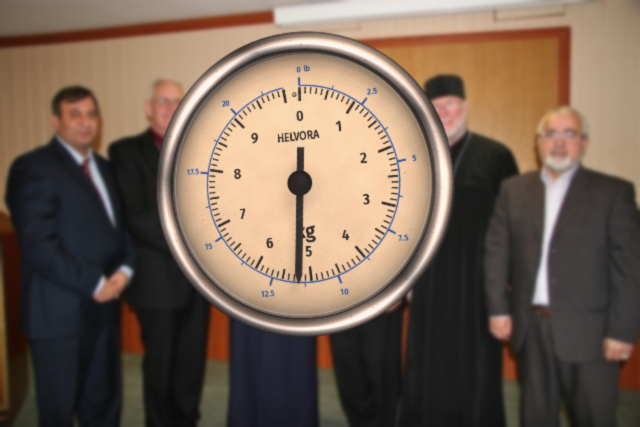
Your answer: 5.2kg
